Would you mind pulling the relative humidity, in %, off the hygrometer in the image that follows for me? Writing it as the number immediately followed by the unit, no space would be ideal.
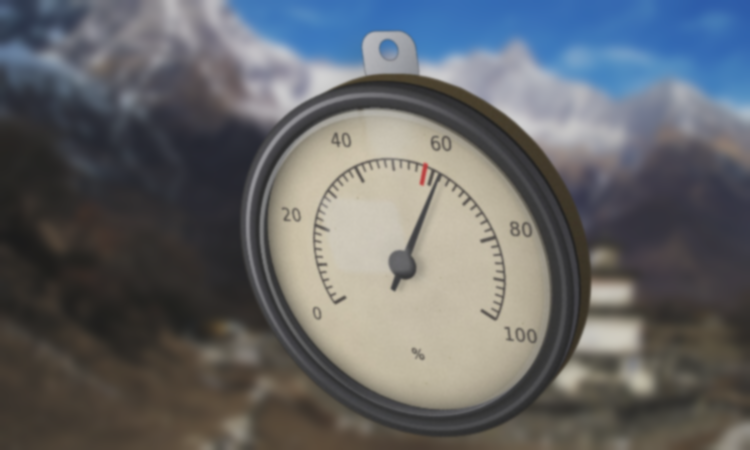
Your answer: 62%
